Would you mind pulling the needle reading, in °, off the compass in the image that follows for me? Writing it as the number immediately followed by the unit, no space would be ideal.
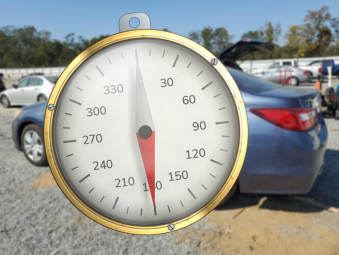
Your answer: 180°
